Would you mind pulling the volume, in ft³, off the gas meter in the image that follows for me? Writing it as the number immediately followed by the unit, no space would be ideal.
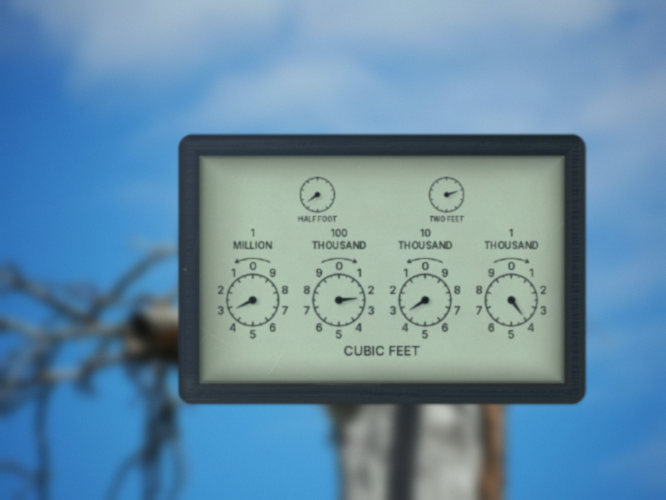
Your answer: 323400ft³
